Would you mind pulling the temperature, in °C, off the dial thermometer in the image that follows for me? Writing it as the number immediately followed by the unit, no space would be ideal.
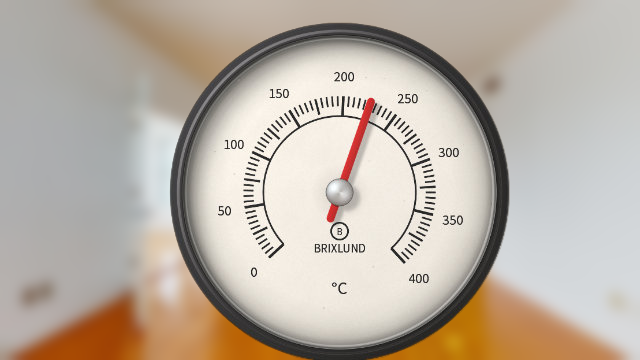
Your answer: 225°C
